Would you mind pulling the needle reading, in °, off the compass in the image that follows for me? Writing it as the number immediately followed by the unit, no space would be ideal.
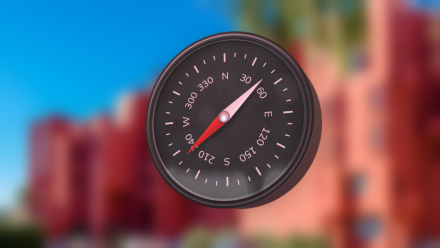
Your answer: 230°
